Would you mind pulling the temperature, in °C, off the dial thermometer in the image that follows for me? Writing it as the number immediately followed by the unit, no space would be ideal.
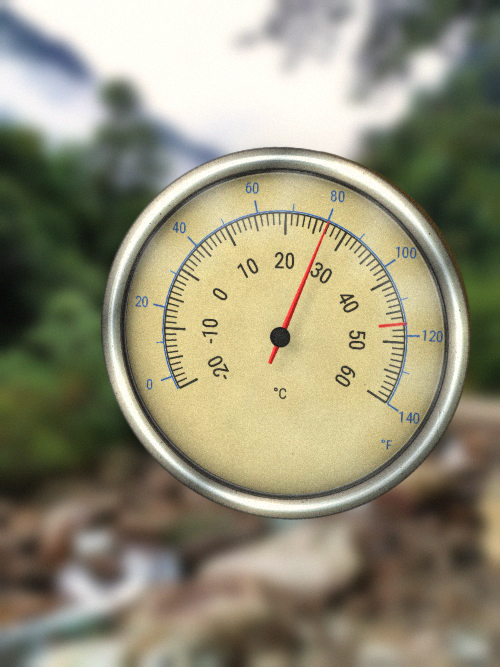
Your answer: 27°C
